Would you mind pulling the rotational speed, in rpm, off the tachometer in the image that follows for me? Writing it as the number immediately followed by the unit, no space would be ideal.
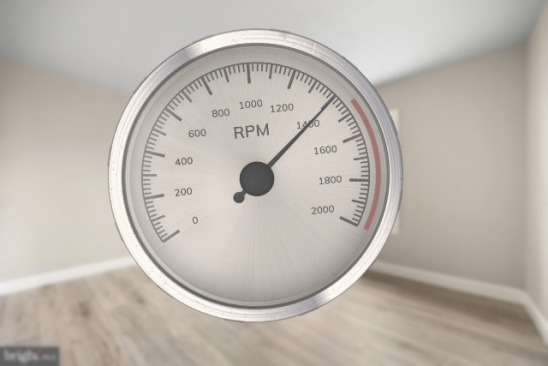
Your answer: 1400rpm
